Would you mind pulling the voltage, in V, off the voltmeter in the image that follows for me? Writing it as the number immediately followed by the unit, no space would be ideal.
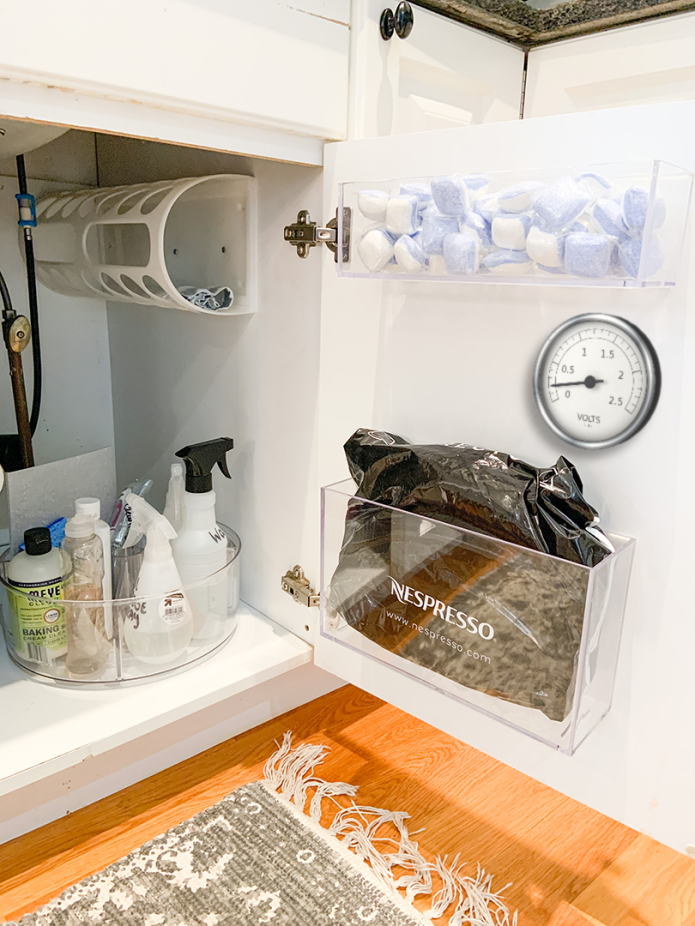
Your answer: 0.2V
